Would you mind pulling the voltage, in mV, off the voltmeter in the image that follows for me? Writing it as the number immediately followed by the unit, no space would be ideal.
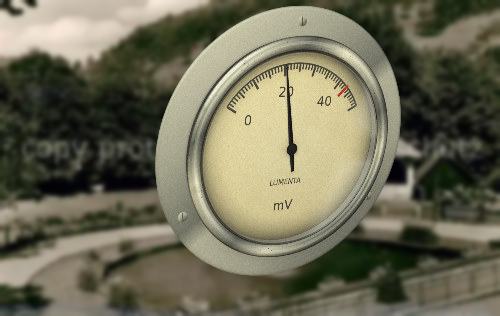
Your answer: 20mV
